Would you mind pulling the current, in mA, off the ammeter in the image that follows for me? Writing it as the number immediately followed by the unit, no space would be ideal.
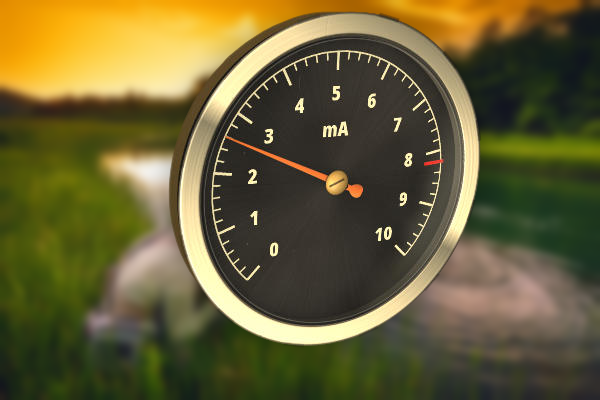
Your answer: 2.6mA
